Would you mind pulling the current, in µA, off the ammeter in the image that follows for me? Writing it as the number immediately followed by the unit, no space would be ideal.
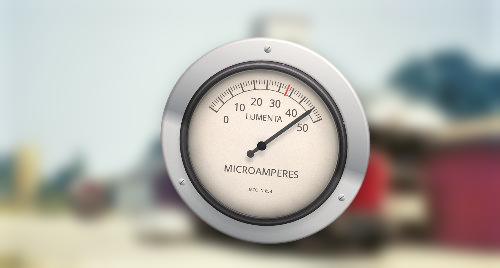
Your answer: 45µA
